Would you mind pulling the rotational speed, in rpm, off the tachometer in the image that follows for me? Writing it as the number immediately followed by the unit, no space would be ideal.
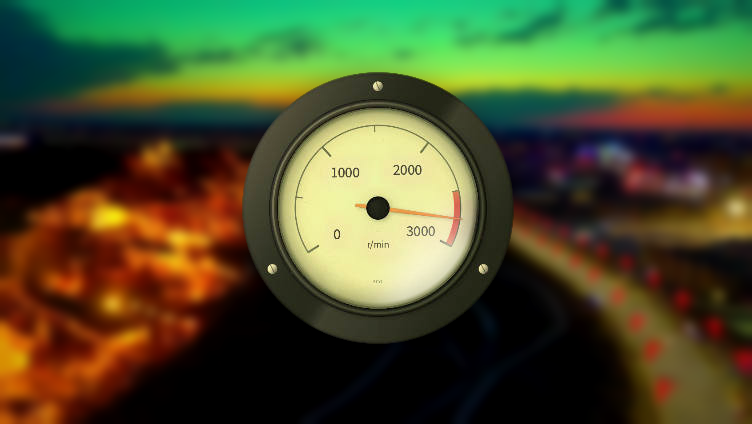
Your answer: 2750rpm
